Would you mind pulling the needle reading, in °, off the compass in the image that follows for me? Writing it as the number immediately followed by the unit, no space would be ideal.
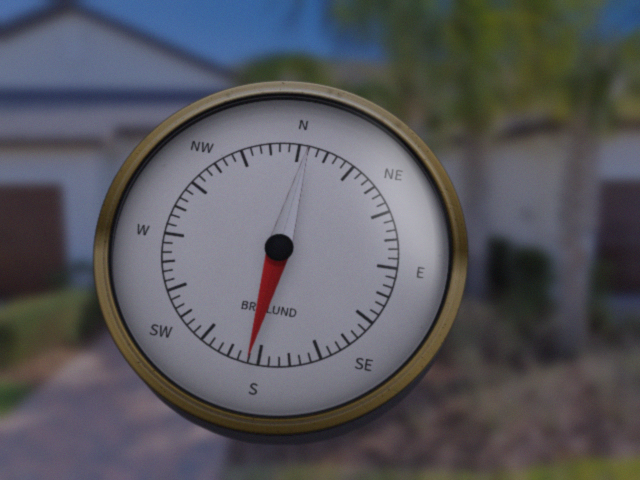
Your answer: 185°
